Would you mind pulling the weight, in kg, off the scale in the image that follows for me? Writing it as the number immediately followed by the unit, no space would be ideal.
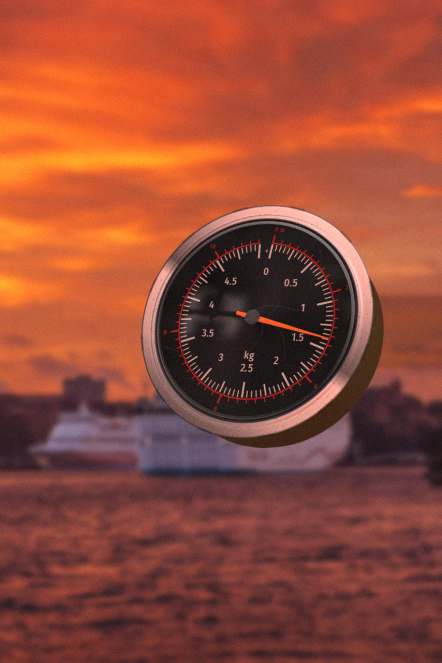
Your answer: 1.4kg
